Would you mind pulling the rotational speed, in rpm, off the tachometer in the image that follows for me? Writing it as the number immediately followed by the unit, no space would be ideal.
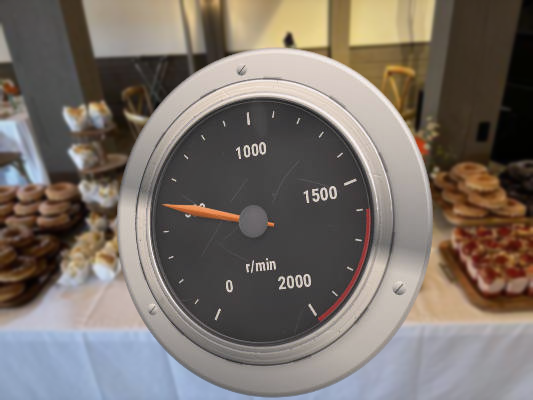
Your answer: 500rpm
